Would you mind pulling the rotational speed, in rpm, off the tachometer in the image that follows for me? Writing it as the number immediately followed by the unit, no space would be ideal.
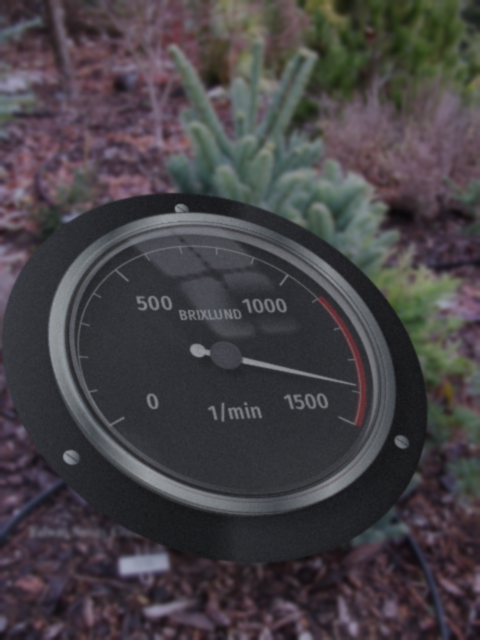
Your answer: 1400rpm
